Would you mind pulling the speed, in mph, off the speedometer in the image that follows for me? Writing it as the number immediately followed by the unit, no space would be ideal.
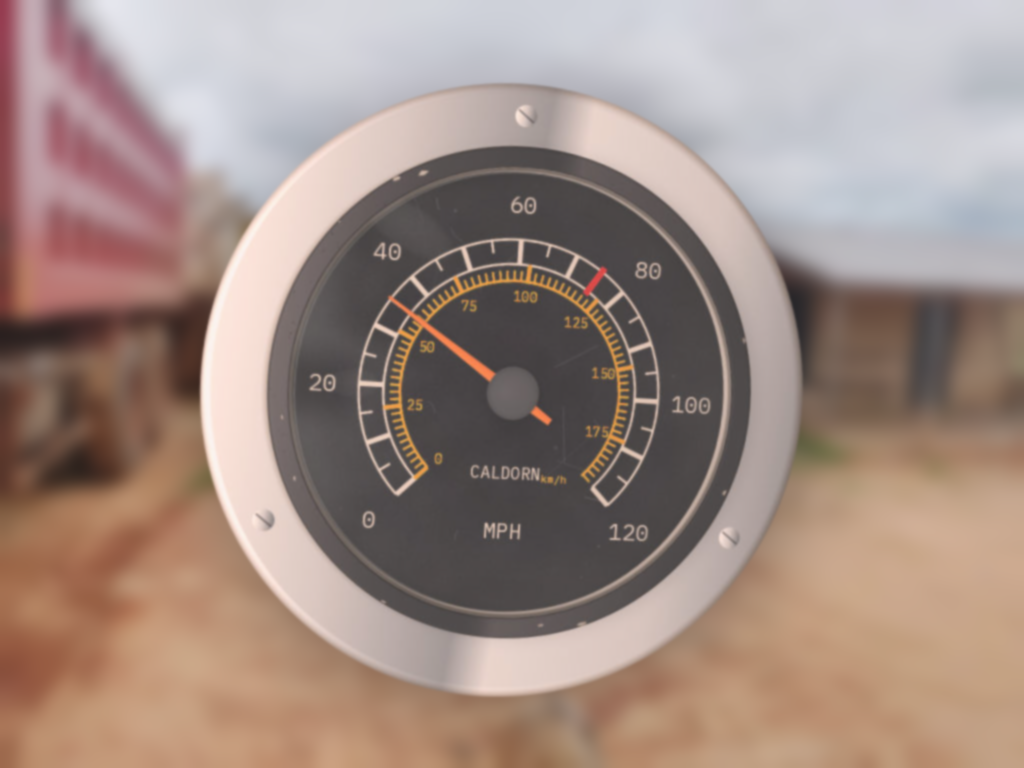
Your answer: 35mph
